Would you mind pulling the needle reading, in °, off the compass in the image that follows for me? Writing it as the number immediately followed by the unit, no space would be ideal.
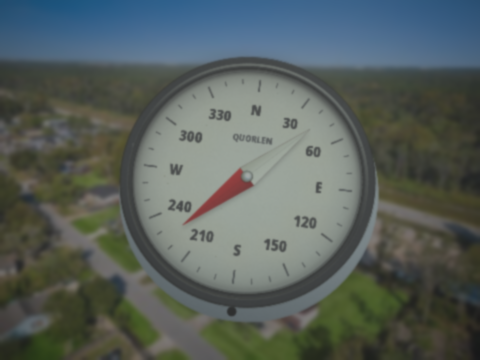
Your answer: 225°
